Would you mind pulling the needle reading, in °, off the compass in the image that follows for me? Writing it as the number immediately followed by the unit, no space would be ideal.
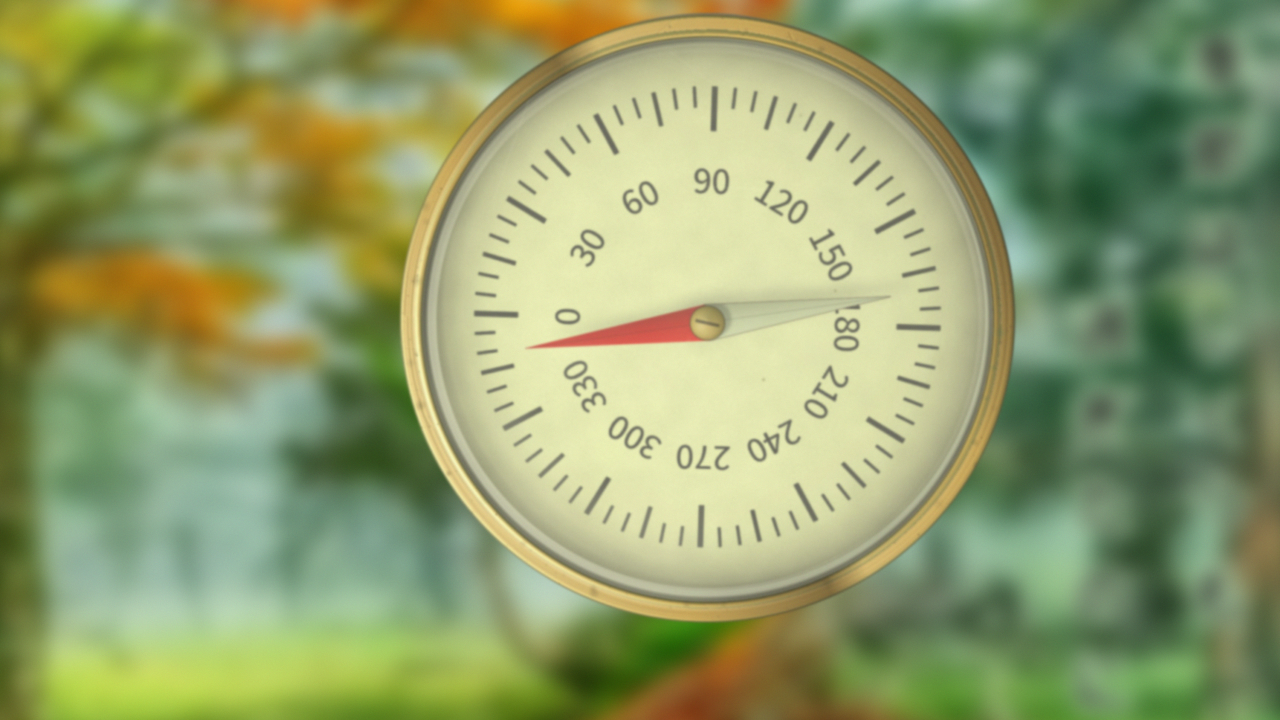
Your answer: 350°
